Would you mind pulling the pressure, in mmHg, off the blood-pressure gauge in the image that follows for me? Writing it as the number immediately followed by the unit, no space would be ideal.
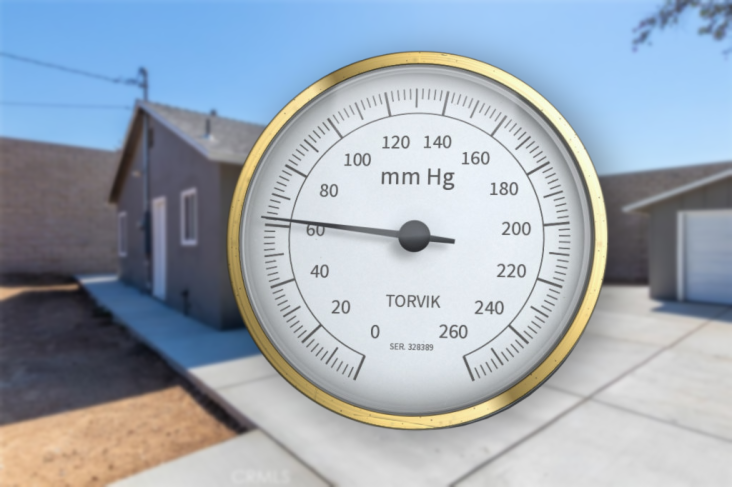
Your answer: 62mmHg
